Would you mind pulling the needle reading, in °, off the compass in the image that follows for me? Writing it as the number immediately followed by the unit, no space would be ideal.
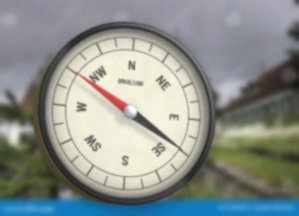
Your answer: 300°
